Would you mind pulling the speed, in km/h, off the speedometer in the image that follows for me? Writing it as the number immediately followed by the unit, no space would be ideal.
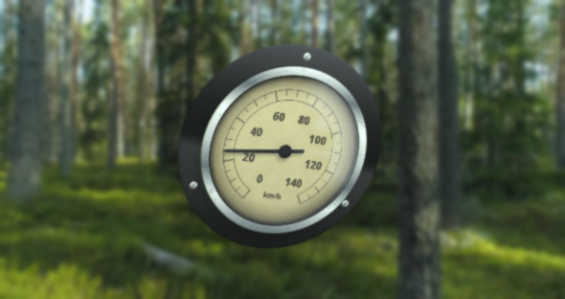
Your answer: 25km/h
